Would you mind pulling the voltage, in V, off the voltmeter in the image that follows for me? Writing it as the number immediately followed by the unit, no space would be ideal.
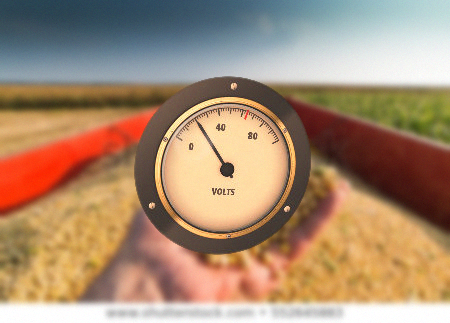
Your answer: 20V
